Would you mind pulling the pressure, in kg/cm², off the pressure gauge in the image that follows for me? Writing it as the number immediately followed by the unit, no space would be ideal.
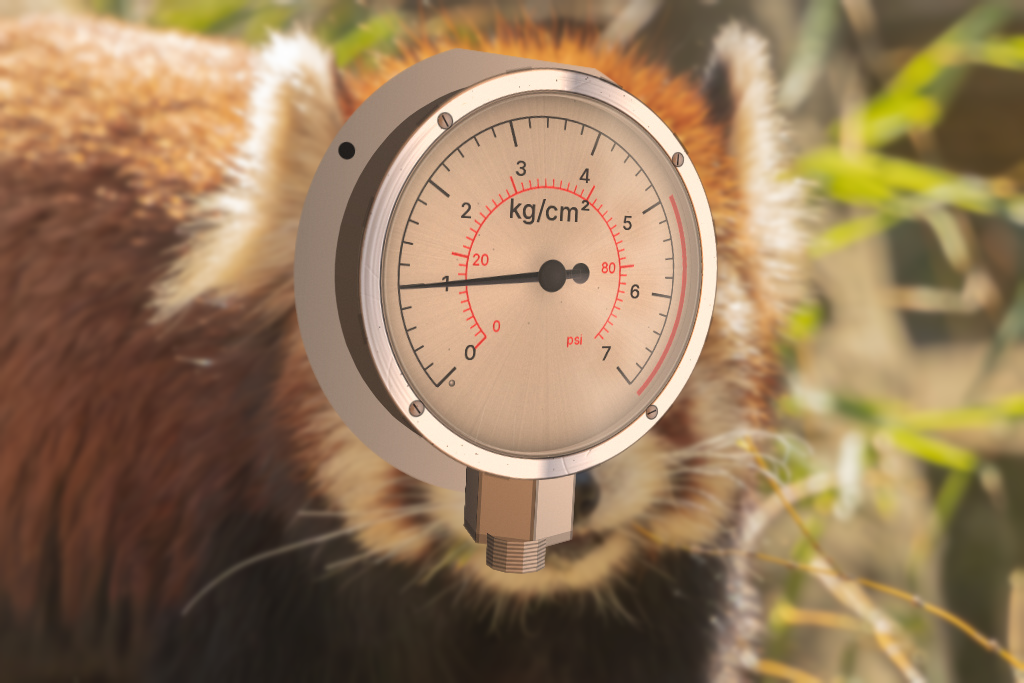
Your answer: 1kg/cm²
